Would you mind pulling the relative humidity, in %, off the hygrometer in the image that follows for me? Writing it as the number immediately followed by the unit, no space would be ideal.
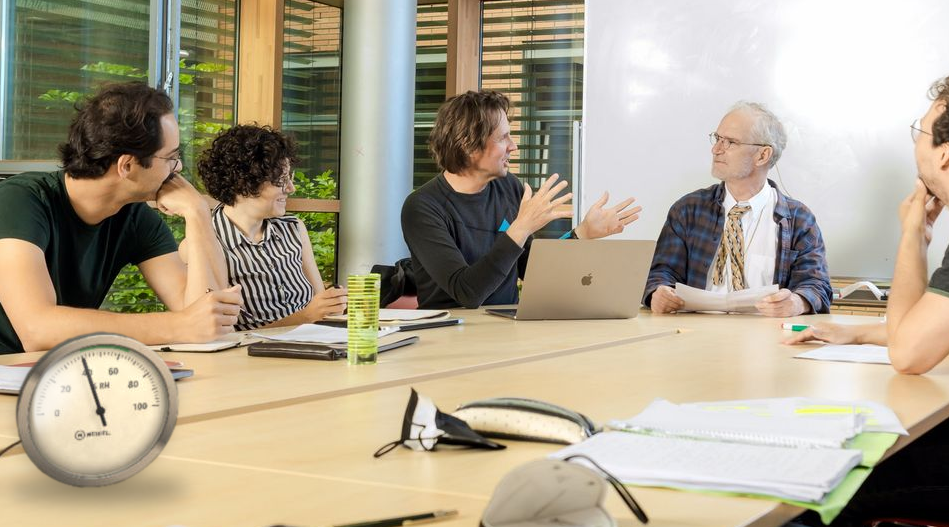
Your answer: 40%
